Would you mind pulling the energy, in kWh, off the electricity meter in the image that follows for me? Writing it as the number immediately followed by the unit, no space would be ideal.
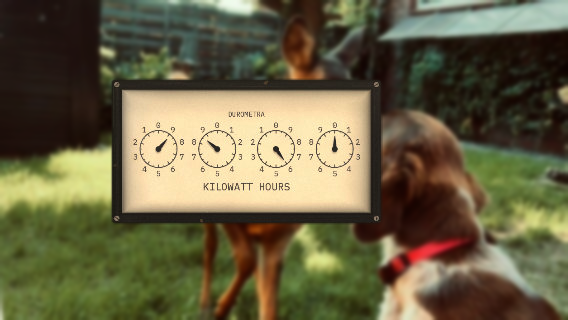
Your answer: 8860kWh
